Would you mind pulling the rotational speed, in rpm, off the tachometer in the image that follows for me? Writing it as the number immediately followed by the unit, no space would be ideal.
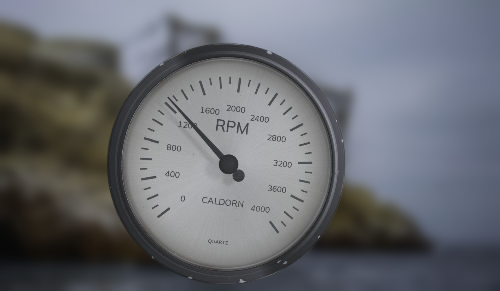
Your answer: 1250rpm
